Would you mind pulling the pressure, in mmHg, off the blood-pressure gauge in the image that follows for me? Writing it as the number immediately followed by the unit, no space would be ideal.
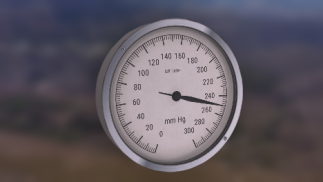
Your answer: 250mmHg
